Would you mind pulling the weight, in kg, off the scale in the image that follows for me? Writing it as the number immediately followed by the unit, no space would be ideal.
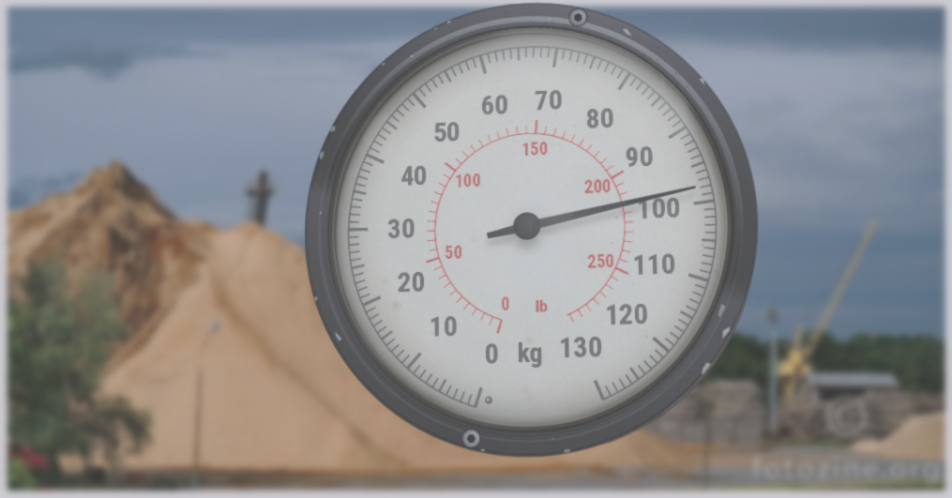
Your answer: 98kg
